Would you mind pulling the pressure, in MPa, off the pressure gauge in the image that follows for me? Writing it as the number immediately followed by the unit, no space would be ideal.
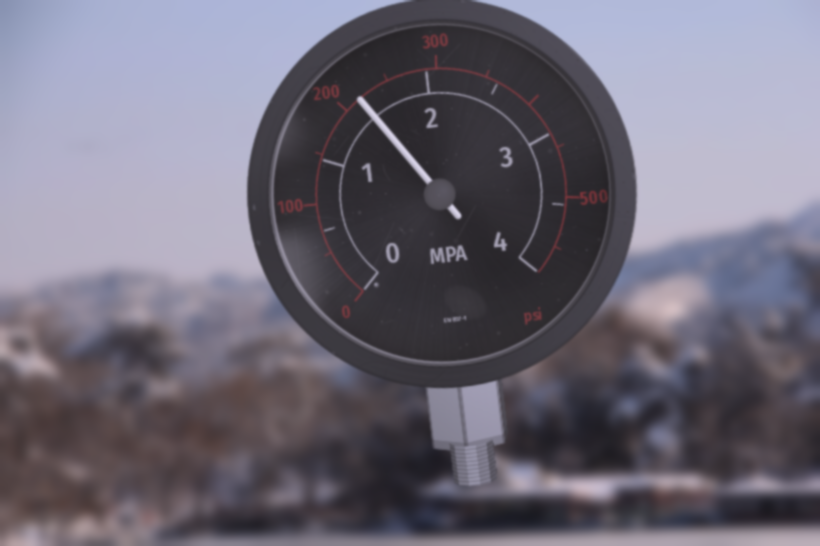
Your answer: 1.5MPa
